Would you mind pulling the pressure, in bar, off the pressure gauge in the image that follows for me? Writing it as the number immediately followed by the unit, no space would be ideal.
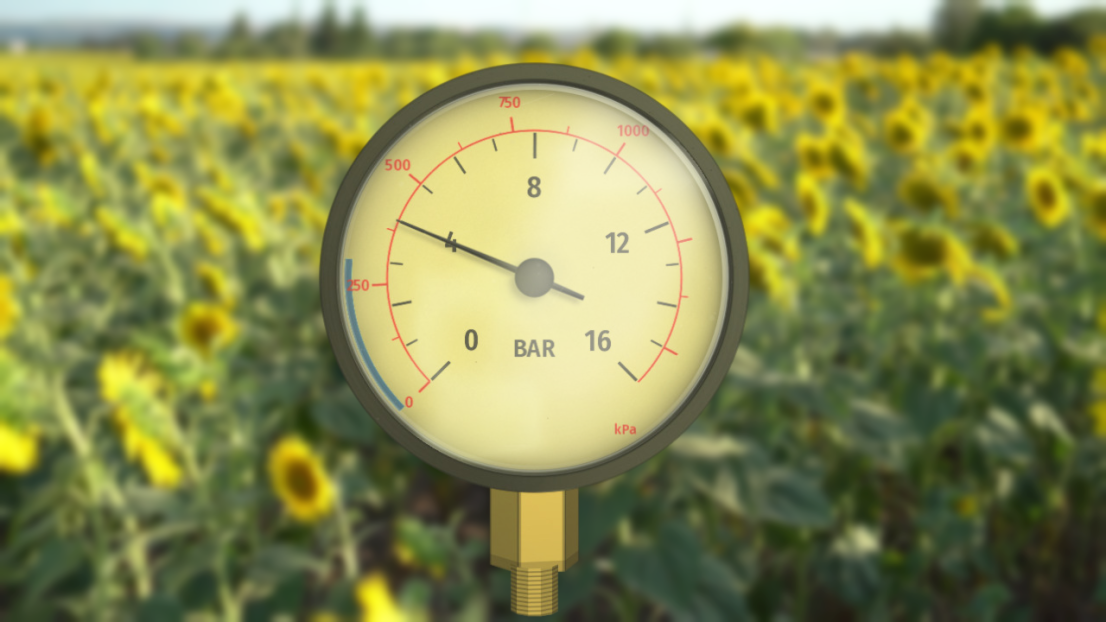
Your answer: 4bar
